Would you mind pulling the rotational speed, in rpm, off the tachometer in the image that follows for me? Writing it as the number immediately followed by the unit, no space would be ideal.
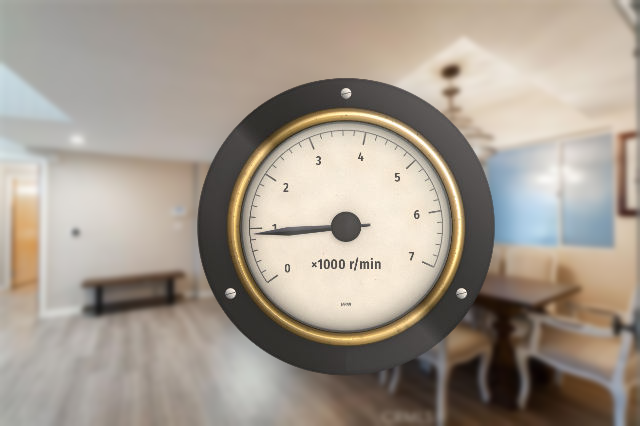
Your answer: 900rpm
